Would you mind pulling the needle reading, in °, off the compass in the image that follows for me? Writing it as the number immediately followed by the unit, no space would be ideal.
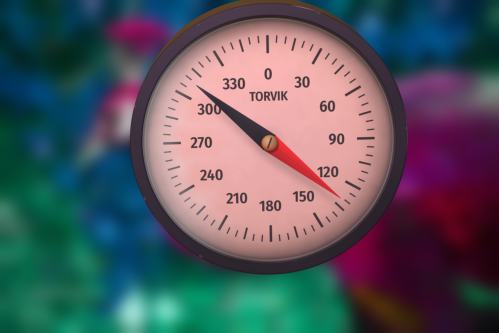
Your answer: 130°
